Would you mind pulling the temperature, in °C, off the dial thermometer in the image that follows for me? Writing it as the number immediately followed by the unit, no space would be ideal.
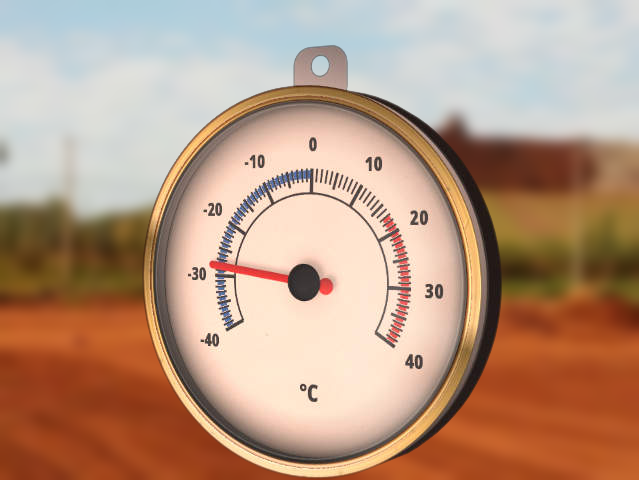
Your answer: -28°C
